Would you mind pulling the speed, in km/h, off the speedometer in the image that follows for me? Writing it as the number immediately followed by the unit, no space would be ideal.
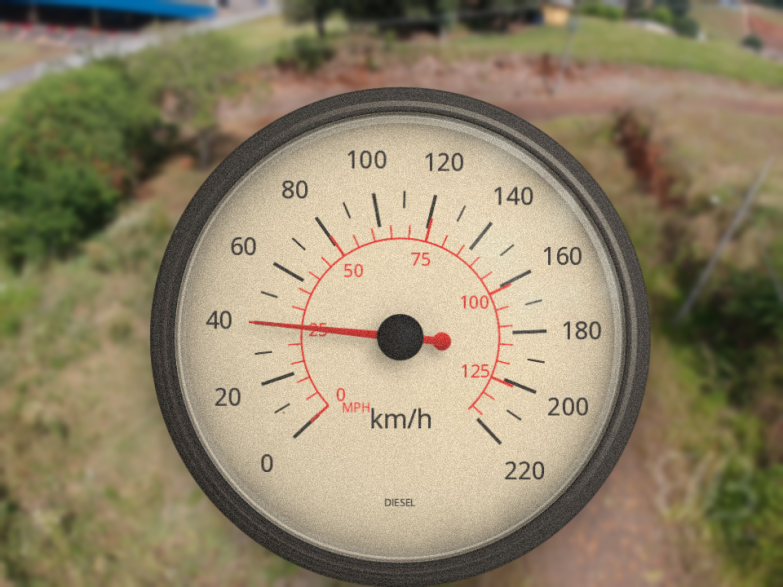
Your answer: 40km/h
